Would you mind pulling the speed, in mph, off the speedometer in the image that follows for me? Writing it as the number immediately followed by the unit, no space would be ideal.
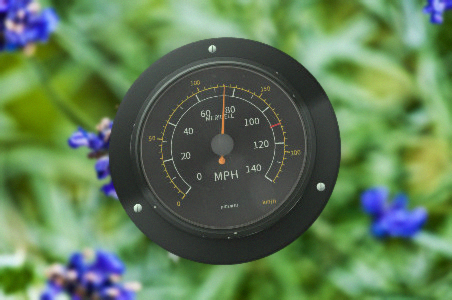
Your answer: 75mph
